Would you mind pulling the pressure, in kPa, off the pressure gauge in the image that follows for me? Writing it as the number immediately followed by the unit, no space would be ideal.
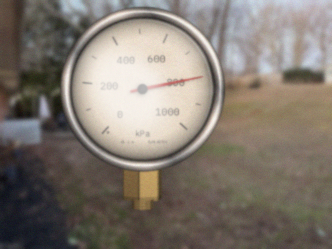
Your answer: 800kPa
